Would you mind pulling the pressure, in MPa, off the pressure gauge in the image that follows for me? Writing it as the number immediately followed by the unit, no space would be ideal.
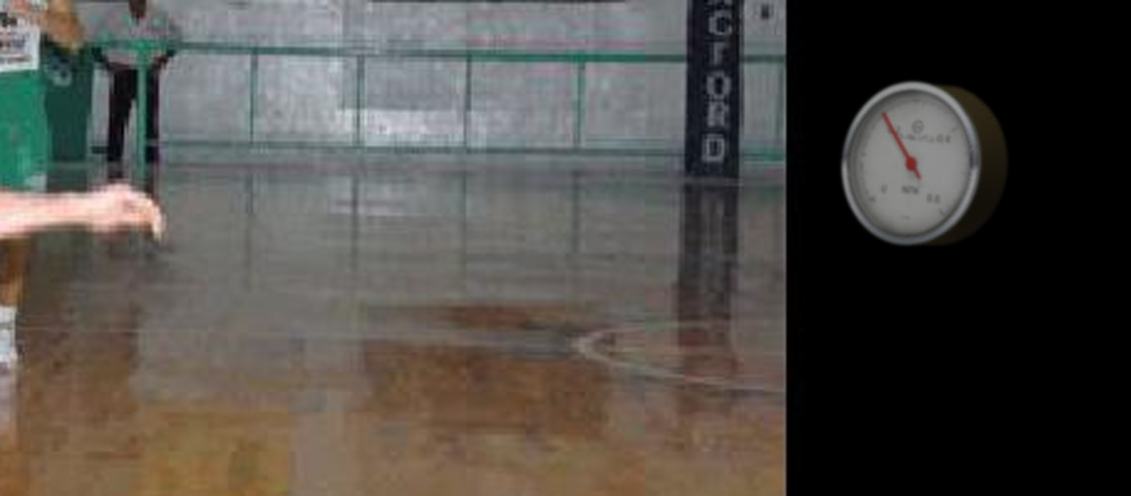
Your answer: 0.2MPa
